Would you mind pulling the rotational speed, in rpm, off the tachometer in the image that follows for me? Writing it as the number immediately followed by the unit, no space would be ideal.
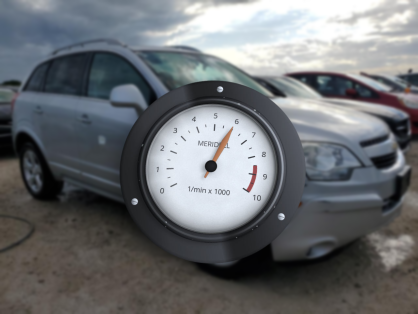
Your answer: 6000rpm
